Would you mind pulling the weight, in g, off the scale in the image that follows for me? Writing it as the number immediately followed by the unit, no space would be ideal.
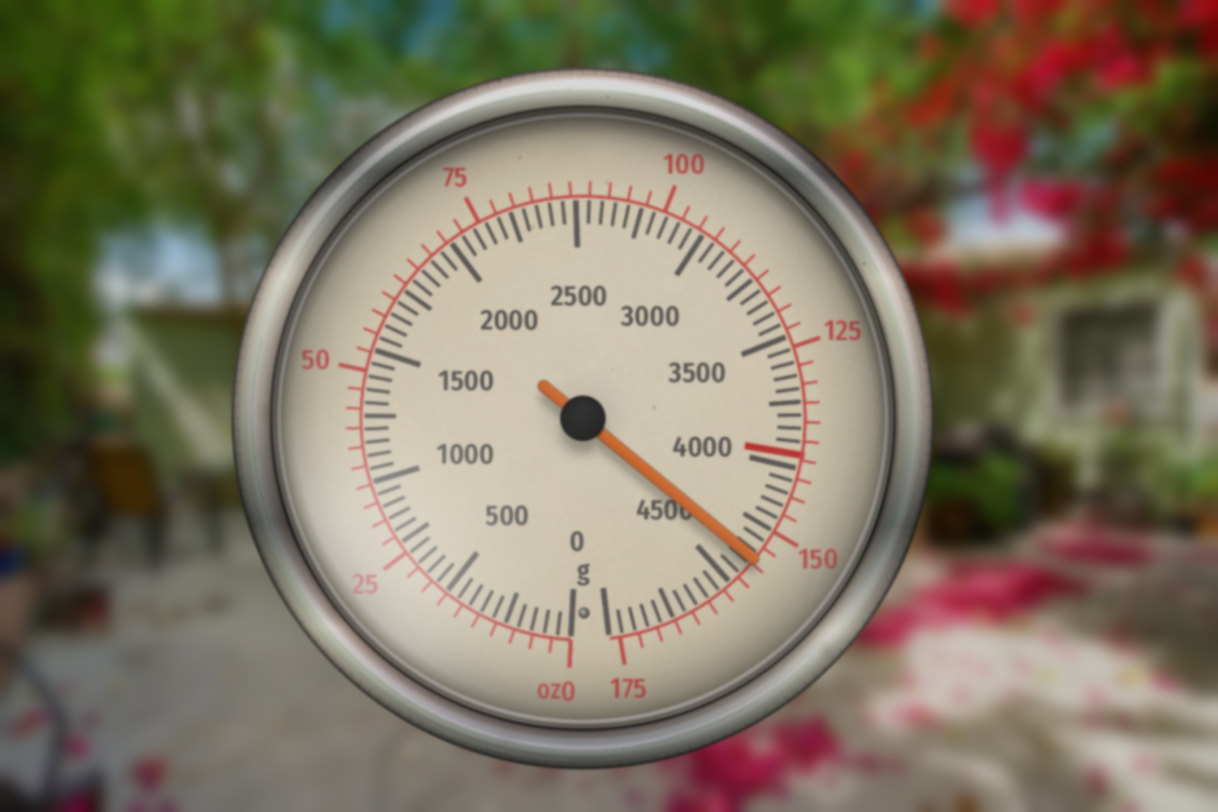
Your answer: 4375g
